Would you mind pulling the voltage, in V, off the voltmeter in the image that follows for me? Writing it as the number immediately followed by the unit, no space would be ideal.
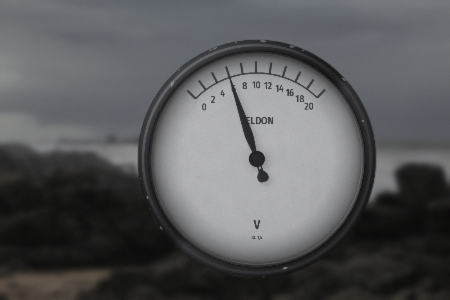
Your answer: 6V
